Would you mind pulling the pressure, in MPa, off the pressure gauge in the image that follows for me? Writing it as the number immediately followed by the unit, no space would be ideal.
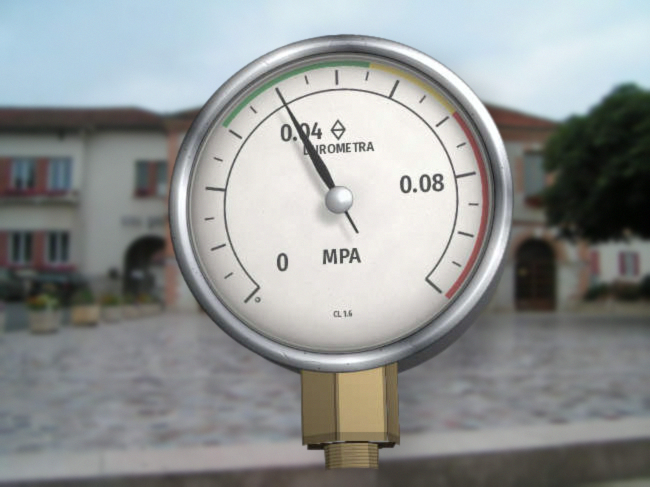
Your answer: 0.04MPa
